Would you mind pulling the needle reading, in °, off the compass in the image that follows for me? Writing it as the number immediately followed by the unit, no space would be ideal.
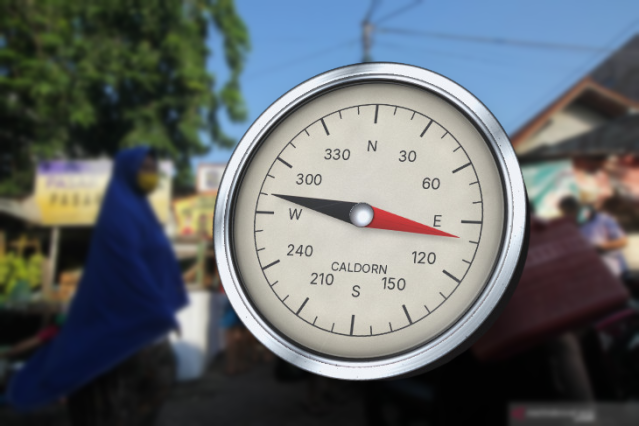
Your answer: 100°
